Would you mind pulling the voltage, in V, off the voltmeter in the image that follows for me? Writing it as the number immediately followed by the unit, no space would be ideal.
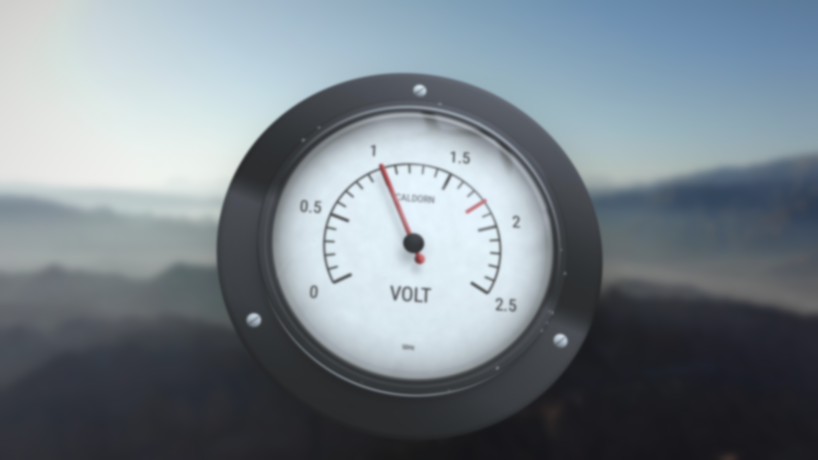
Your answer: 1V
